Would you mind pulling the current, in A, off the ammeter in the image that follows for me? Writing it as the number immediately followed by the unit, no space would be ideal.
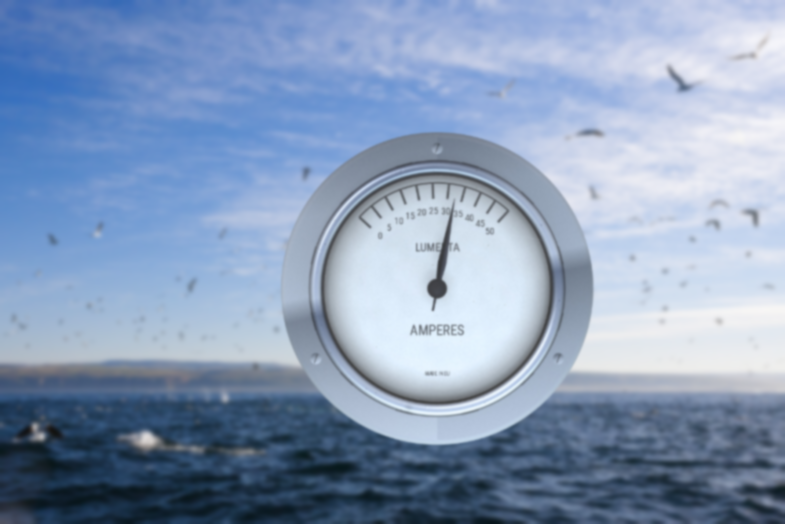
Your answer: 32.5A
